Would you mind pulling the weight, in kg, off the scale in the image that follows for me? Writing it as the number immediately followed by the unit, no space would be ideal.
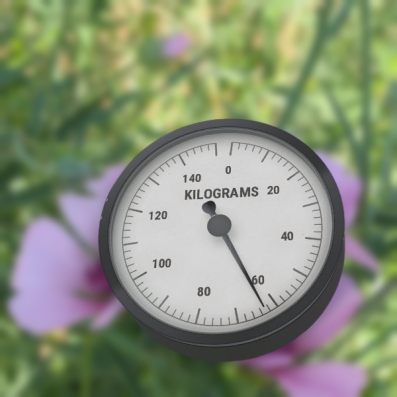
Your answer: 63kg
